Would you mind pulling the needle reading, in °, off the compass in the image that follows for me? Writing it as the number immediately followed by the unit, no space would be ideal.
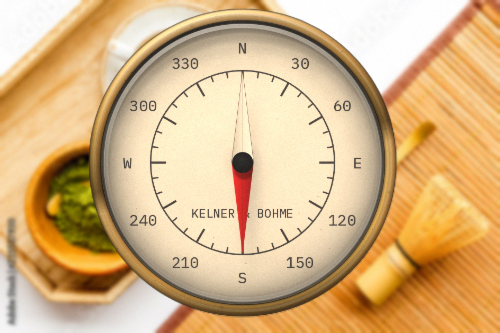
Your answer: 180°
